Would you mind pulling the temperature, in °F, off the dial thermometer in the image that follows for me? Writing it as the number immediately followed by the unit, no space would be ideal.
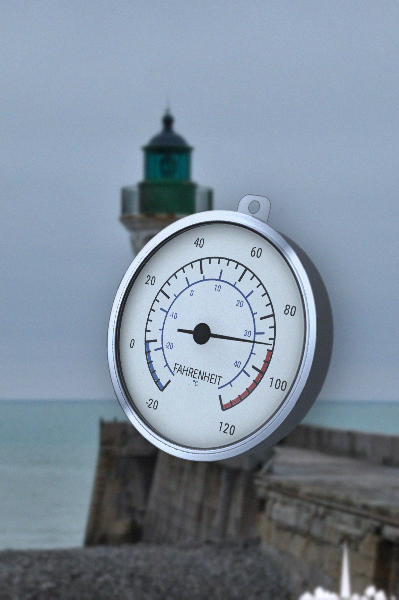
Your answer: 90°F
